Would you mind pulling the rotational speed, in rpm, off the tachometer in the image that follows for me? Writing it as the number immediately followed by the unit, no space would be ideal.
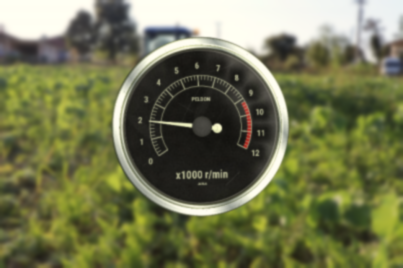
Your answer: 2000rpm
